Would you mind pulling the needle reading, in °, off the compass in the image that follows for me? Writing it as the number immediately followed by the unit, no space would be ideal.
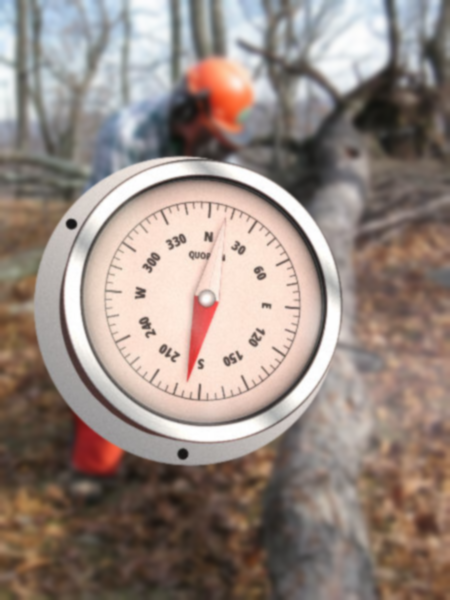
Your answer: 190°
